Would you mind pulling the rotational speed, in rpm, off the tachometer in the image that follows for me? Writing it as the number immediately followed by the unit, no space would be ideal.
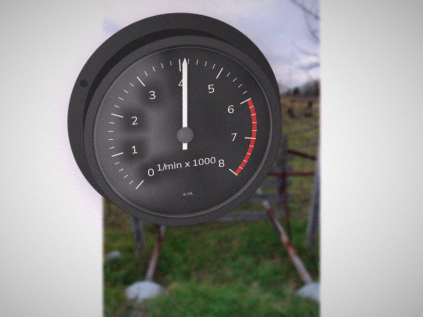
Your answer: 4100rpm
